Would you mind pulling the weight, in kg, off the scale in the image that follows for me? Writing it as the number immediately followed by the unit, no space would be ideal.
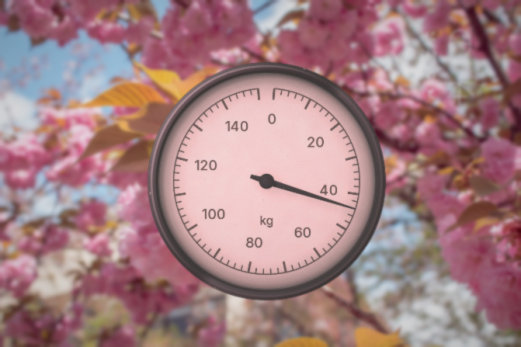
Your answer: 44kg
